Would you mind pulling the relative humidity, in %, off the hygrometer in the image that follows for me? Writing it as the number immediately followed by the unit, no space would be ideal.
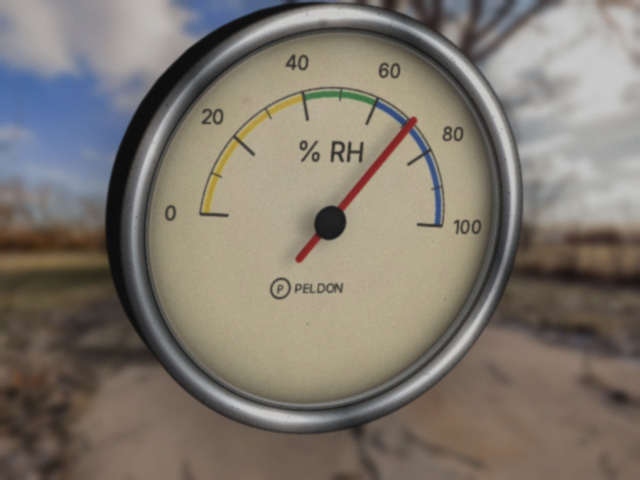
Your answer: 70%
